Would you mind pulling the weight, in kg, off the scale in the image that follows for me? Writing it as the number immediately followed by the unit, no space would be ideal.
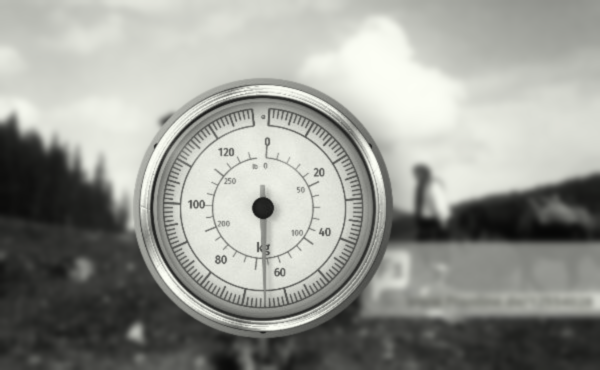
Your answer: 65kg
